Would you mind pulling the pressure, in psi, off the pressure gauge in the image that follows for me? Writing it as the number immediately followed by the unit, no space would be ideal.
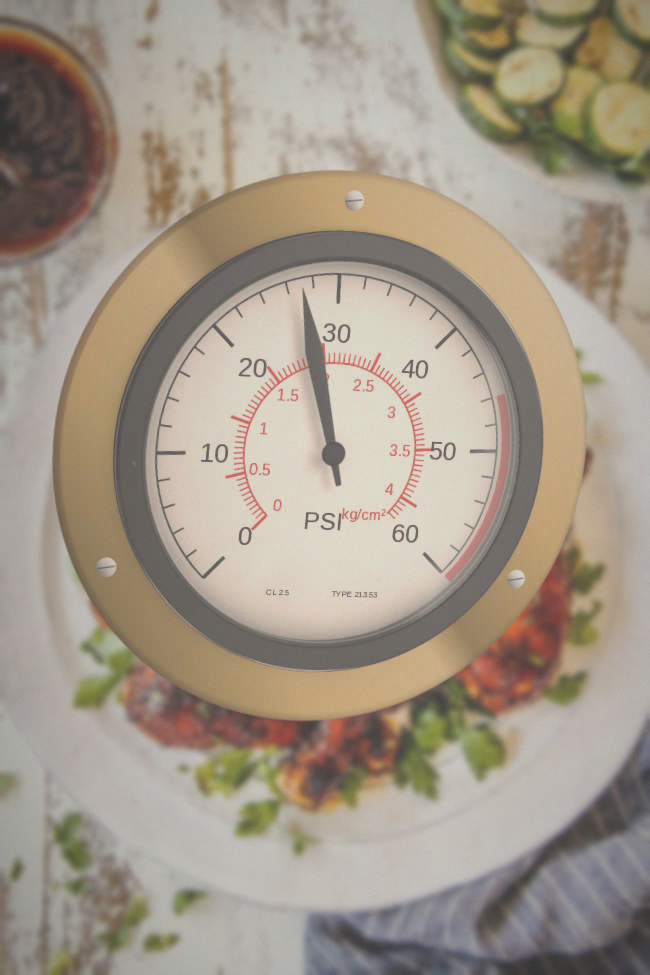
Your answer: 27psi
